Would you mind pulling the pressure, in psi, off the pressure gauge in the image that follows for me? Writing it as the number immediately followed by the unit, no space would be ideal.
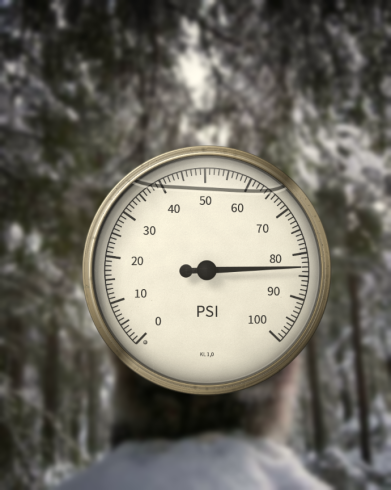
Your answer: 83psi
